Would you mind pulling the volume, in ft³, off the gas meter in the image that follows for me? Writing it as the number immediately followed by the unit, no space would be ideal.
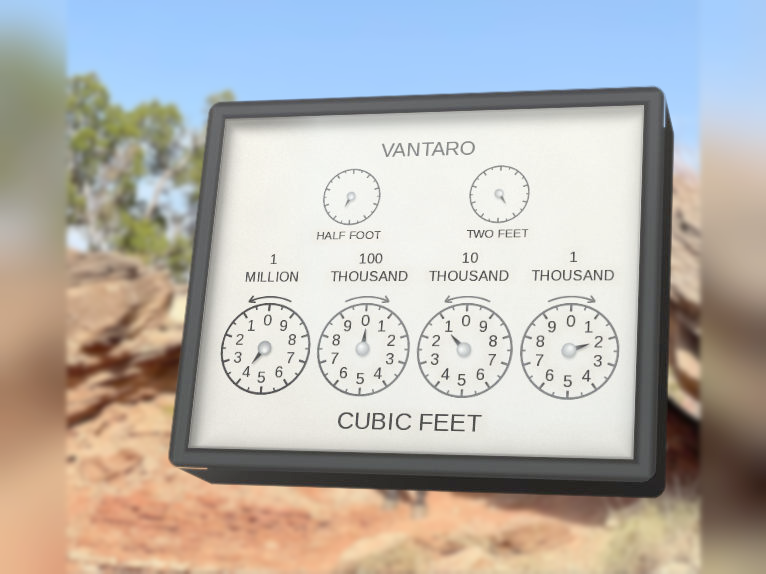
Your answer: 401200ft³
